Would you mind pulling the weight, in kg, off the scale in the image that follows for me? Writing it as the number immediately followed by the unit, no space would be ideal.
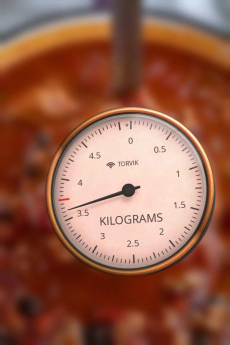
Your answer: 3.6kg
